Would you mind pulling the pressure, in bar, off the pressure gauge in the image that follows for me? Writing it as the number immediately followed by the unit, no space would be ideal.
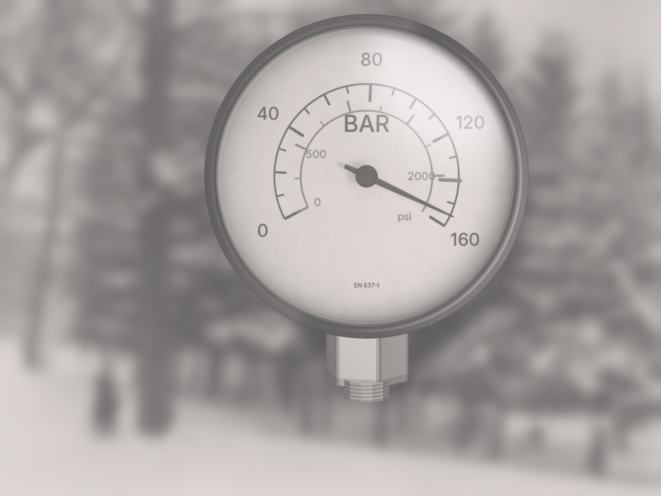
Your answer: 155bar
